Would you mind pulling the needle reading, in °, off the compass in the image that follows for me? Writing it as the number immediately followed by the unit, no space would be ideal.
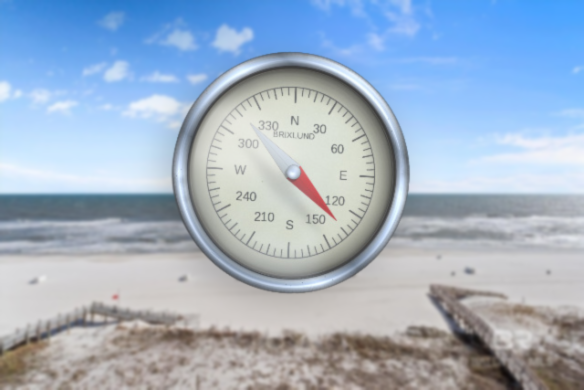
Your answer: 135°
